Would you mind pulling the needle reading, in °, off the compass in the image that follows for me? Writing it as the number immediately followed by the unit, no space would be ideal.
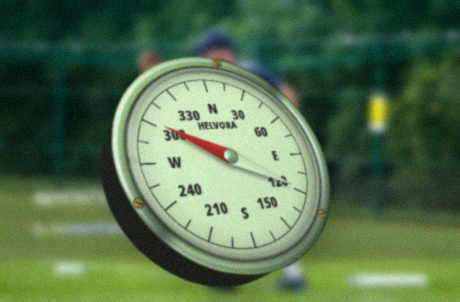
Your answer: 300°
